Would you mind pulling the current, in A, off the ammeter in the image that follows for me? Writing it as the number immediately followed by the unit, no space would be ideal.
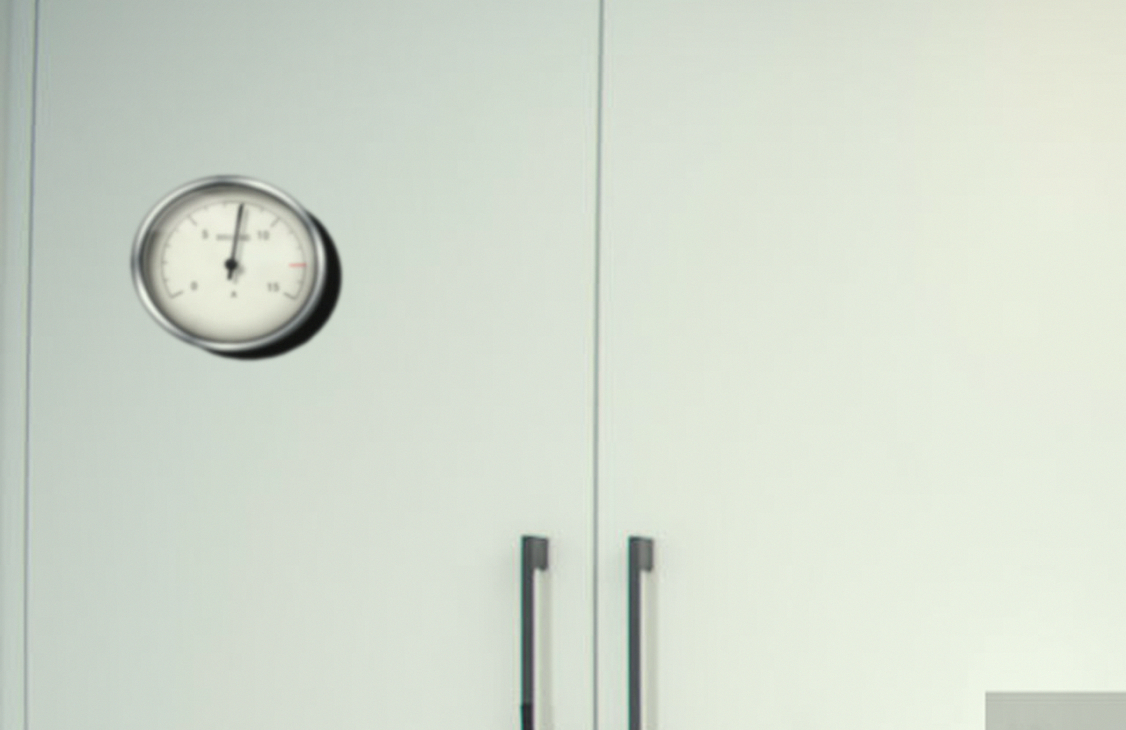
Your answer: 8A
